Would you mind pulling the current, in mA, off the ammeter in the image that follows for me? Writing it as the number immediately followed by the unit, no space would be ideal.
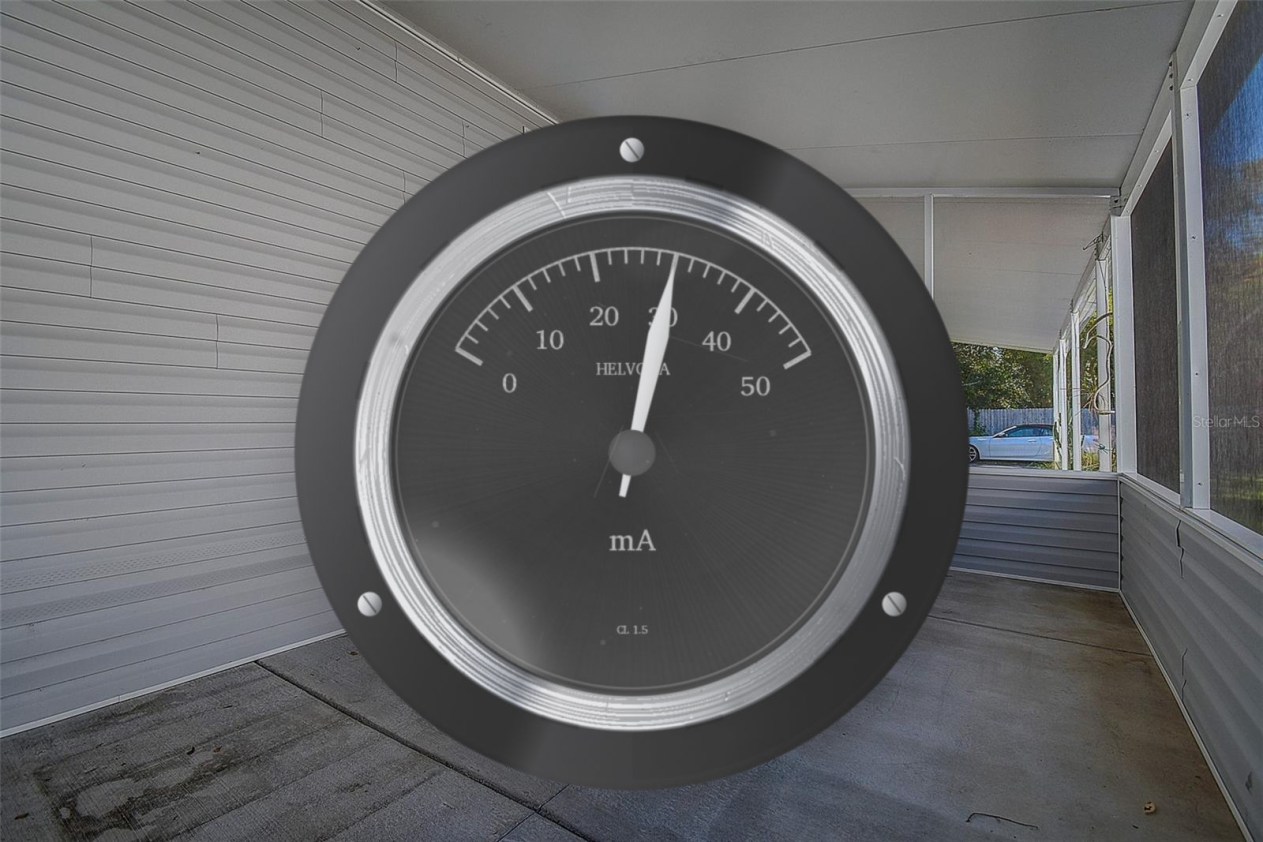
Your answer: 30mA
